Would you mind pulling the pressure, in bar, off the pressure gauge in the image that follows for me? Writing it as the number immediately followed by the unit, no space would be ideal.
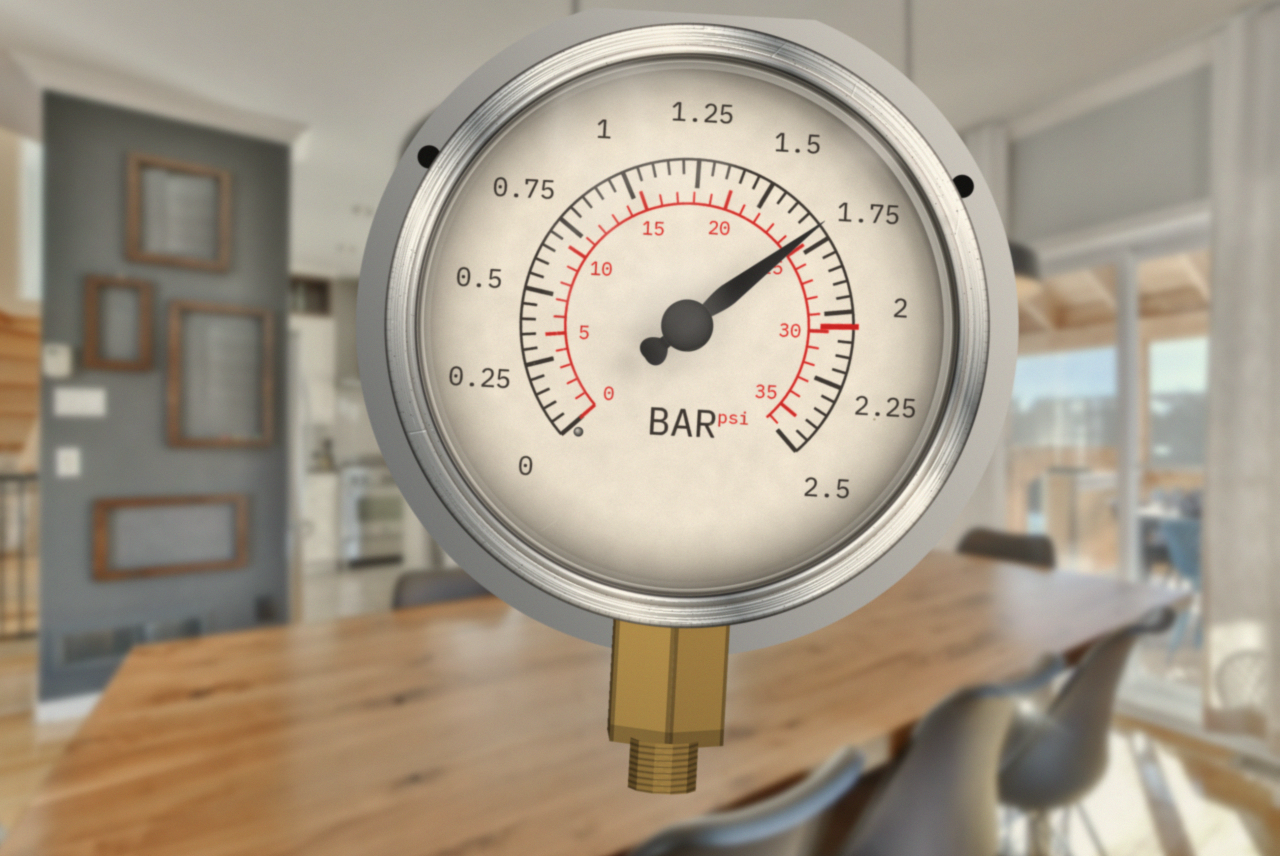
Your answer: 1.7bar
